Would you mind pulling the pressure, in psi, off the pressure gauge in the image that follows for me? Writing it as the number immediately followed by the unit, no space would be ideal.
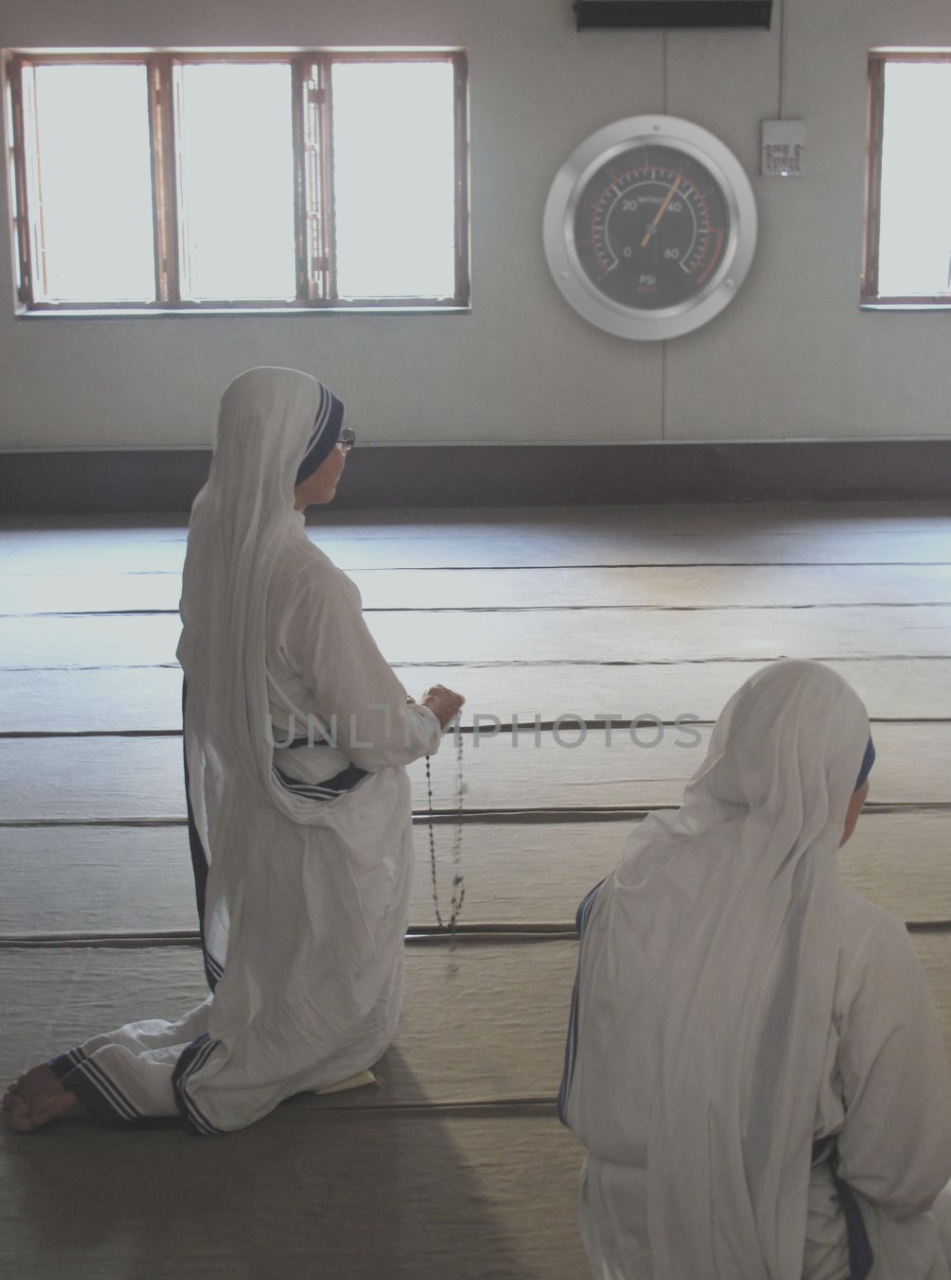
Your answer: 36psi
